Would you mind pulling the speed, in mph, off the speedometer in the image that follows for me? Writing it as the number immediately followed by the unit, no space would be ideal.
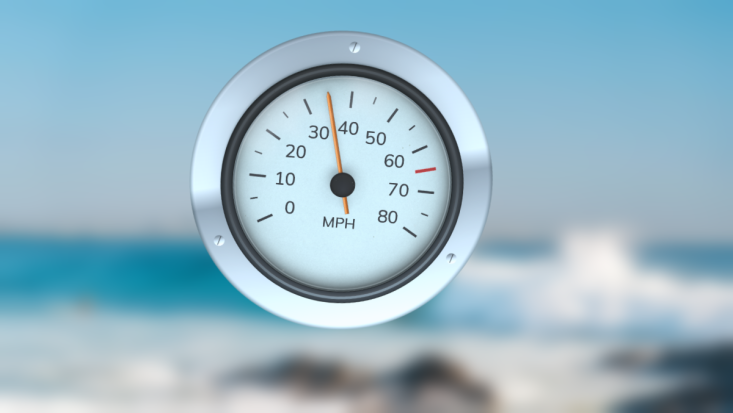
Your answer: 35mph
